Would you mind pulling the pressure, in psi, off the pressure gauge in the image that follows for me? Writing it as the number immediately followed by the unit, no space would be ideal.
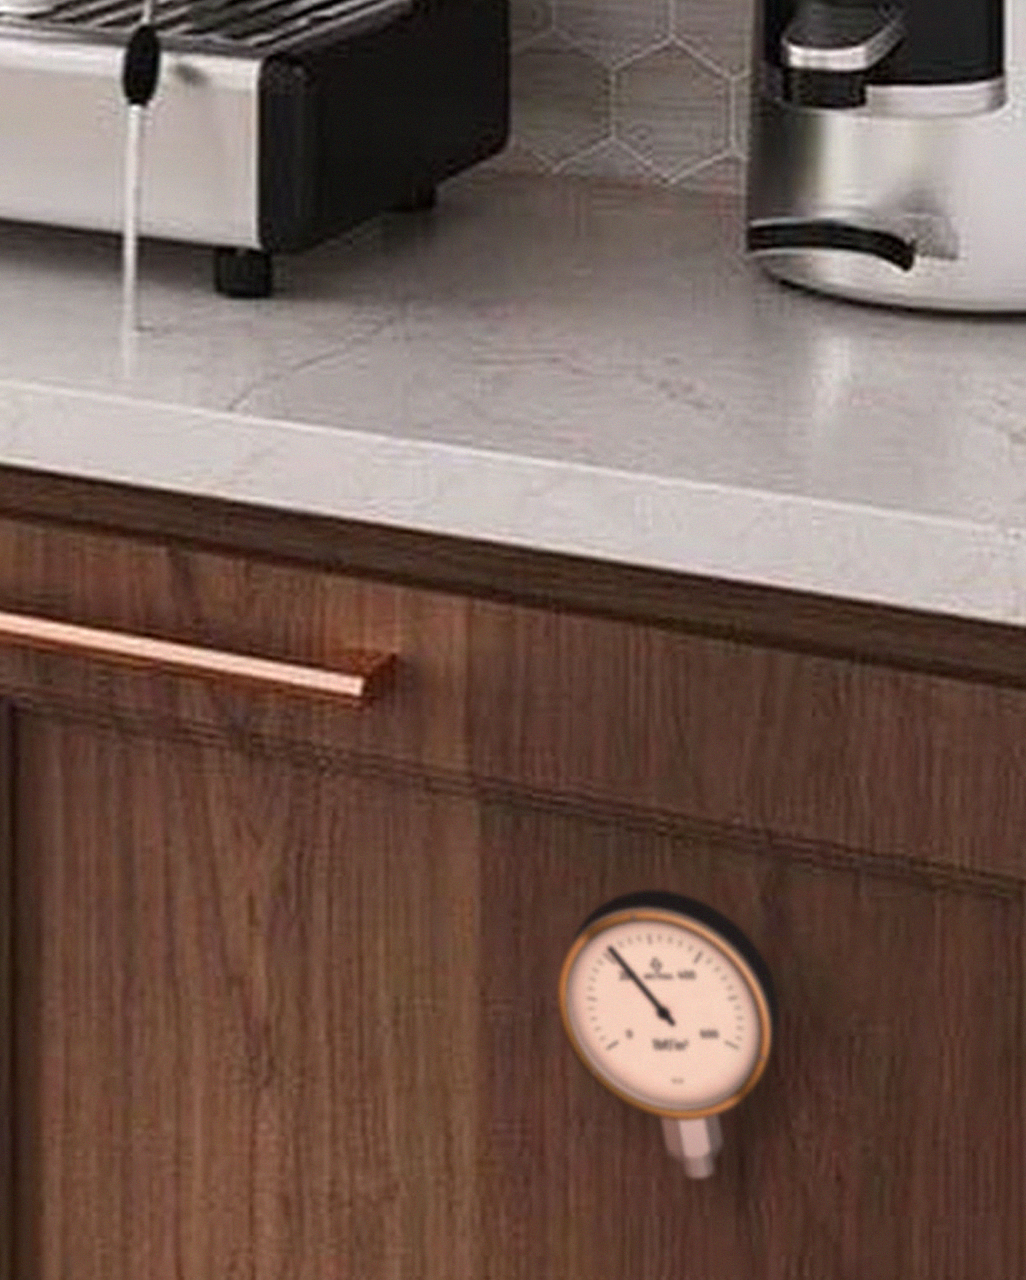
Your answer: 220psi
